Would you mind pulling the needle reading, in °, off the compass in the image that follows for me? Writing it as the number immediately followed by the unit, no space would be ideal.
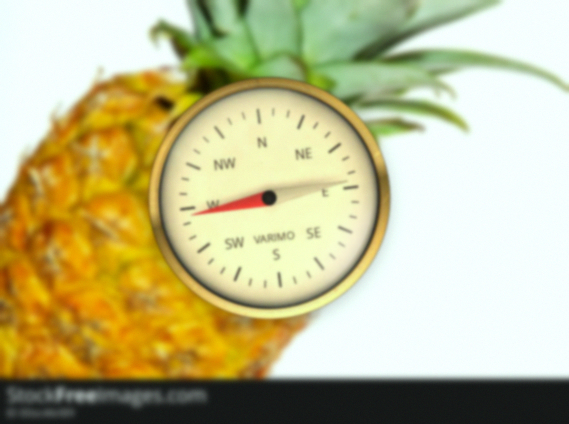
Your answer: 265°
